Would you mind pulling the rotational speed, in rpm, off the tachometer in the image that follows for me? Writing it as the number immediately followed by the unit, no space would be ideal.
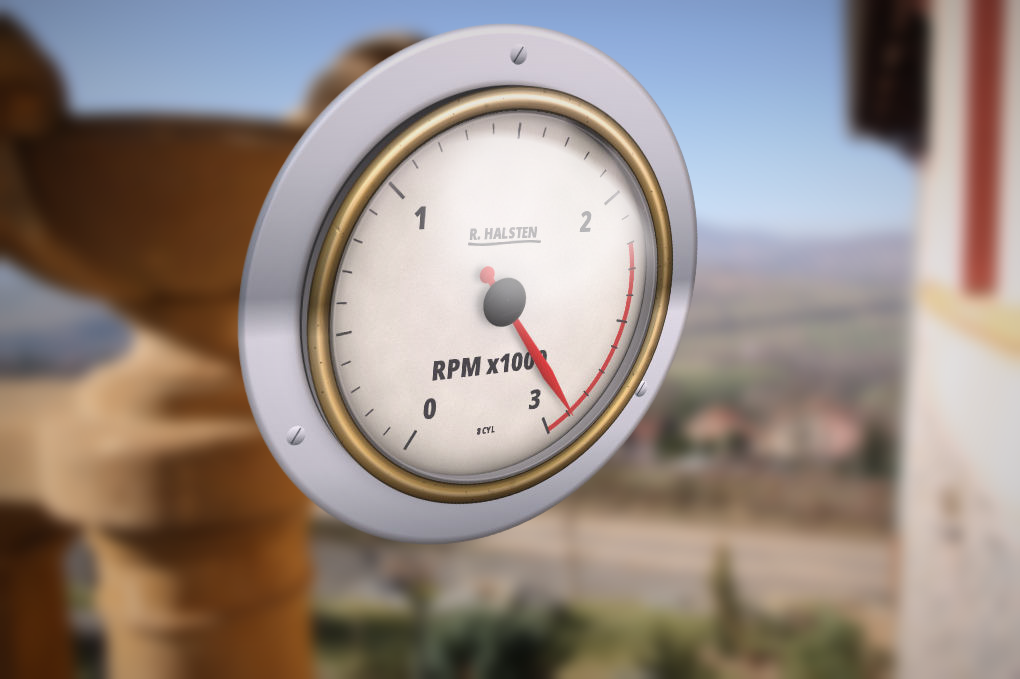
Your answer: 2900rpm
